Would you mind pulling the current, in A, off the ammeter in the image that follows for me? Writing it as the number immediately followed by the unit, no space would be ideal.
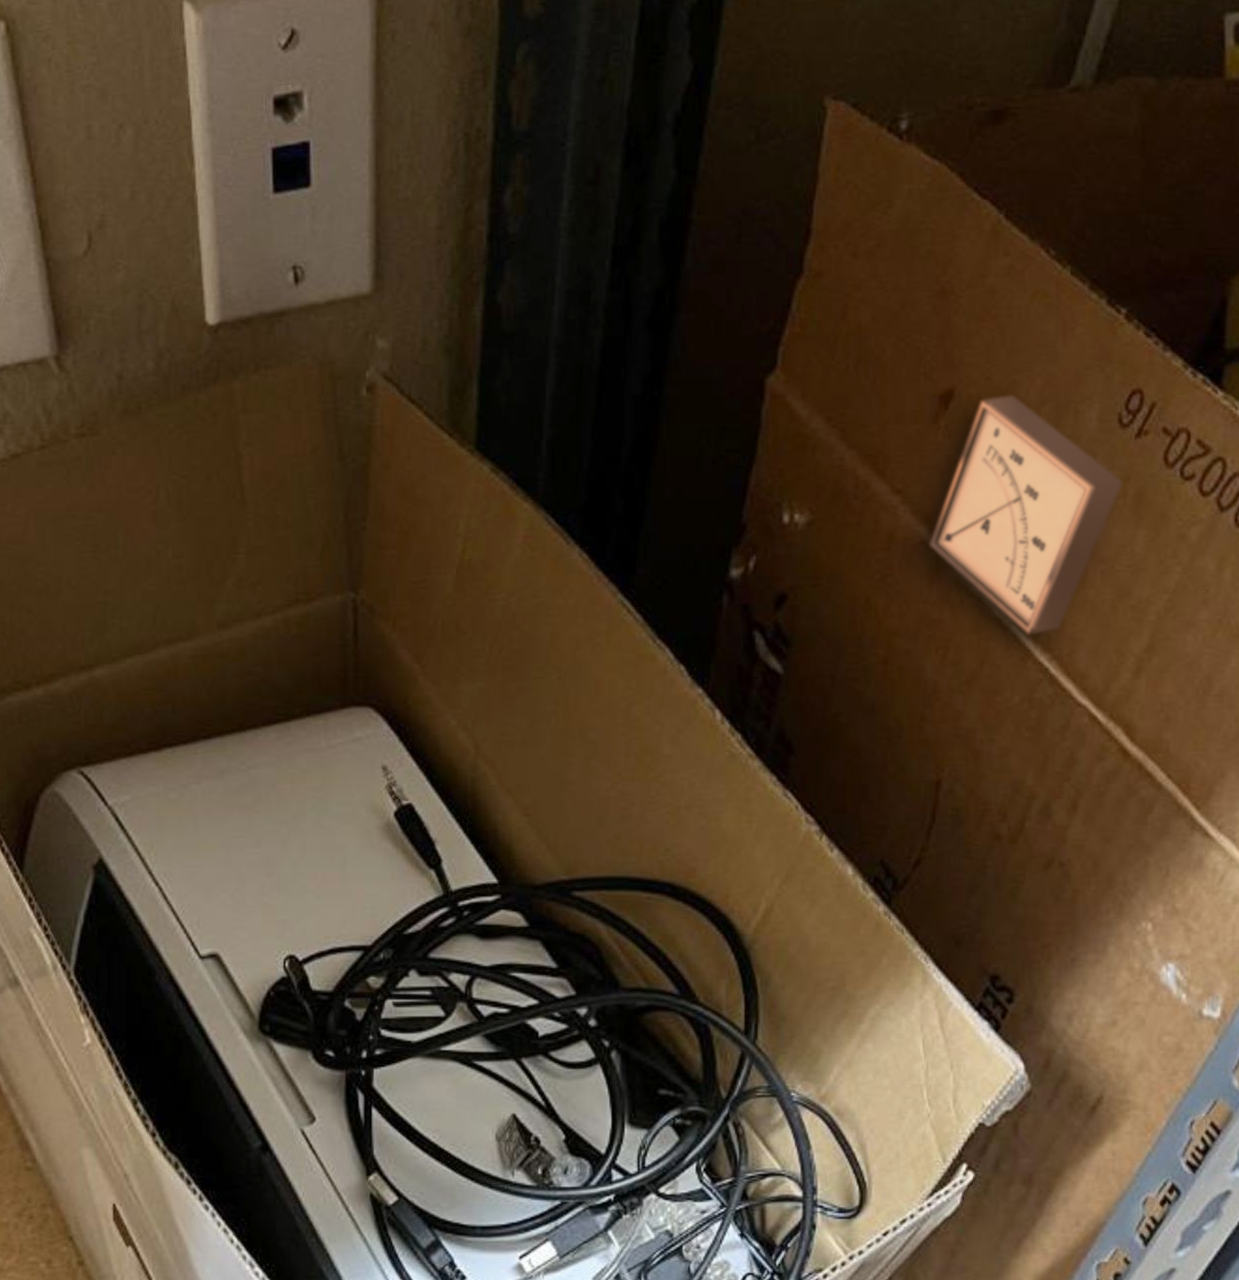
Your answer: 300A
